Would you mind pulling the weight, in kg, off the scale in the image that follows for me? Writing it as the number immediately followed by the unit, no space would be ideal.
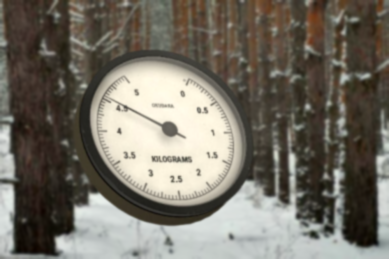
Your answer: 4.5kg
